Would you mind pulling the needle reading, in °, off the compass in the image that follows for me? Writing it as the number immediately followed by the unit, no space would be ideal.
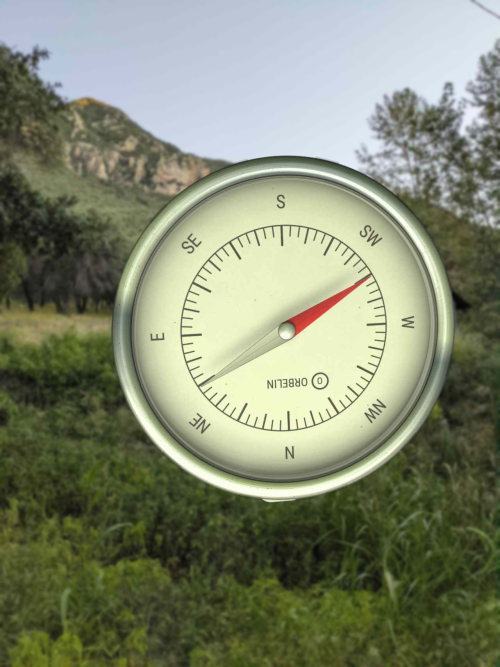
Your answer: 240°
